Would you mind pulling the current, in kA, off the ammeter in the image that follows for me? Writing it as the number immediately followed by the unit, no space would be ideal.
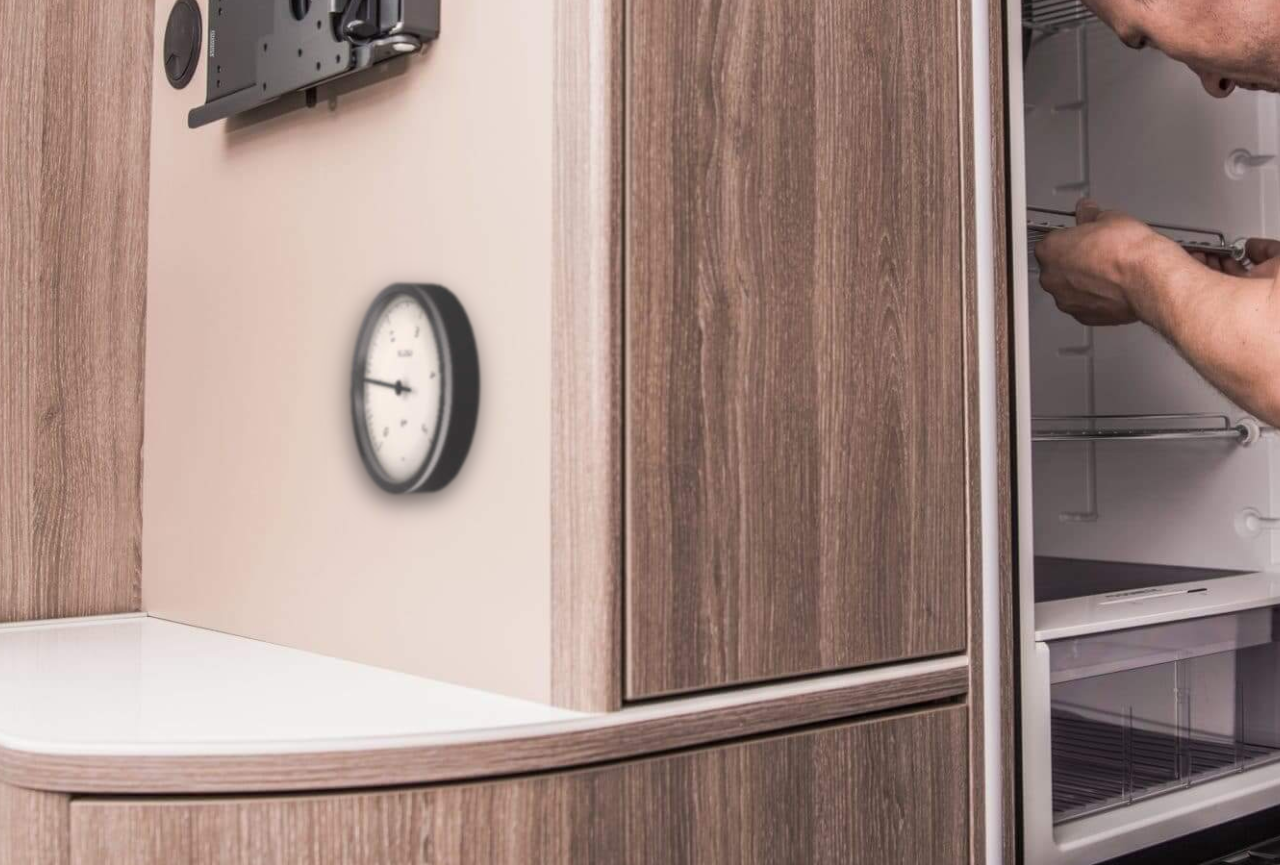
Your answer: 1kA
